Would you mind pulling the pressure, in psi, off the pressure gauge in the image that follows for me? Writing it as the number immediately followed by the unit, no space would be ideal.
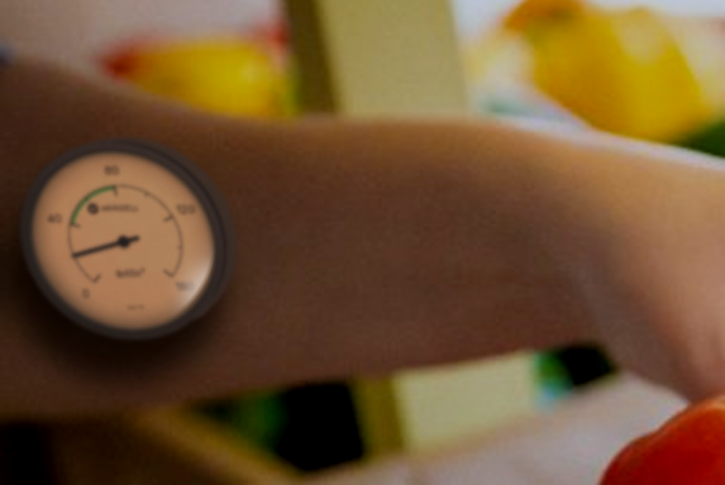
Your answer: 20psi
